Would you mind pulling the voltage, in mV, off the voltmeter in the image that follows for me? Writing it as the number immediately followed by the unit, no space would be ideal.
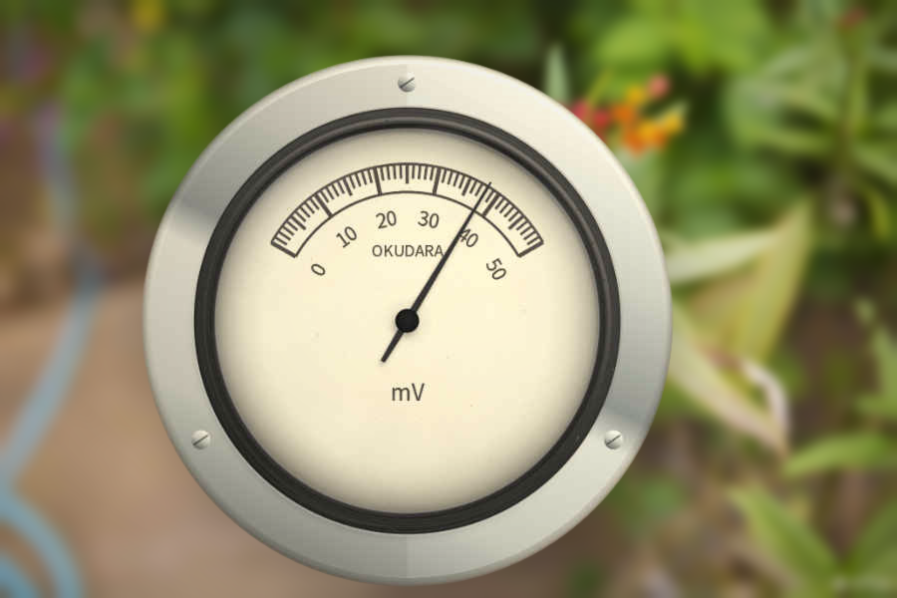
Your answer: 38mV
